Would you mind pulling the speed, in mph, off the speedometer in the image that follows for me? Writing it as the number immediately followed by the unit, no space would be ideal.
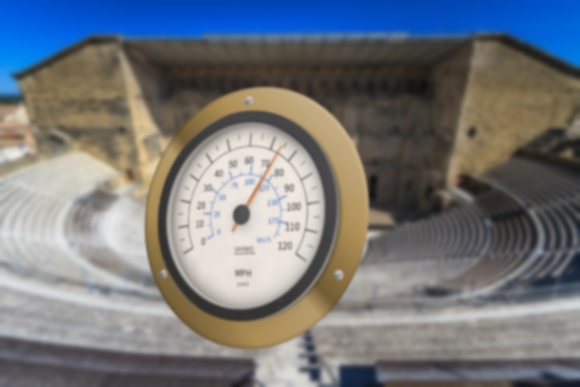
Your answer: 75mph
